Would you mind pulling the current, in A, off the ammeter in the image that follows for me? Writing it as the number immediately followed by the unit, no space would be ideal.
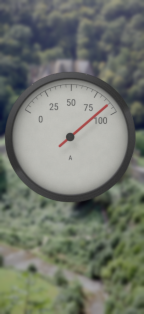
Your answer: 90A
